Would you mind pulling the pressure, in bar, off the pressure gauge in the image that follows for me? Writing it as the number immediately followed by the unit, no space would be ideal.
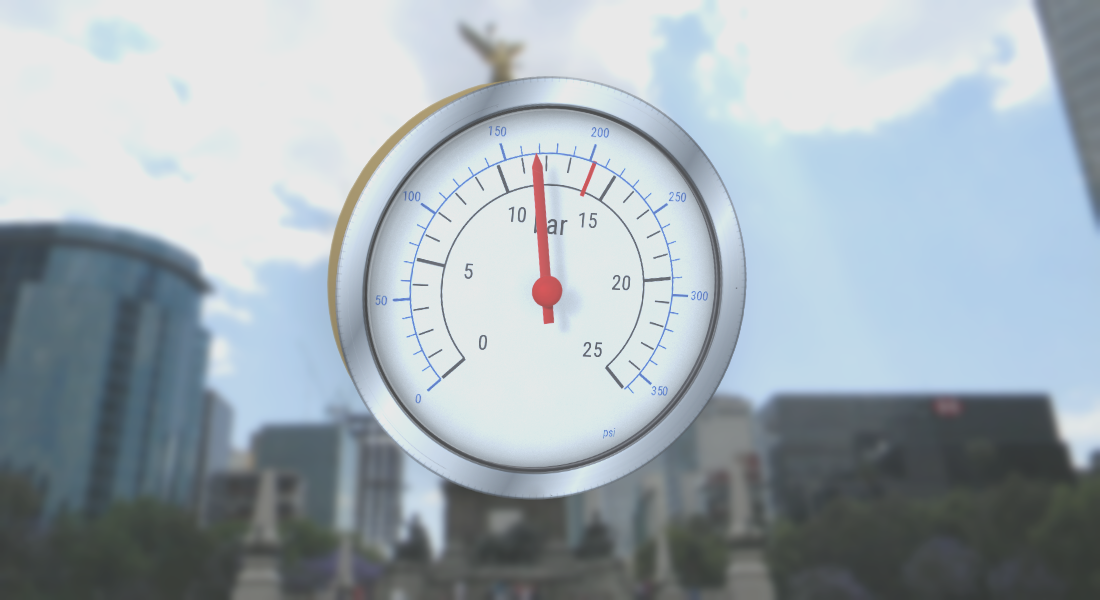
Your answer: 11.5bar
